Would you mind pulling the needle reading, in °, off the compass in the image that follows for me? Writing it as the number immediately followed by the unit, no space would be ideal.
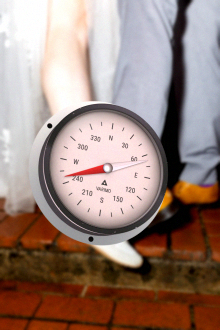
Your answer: 247.5°
